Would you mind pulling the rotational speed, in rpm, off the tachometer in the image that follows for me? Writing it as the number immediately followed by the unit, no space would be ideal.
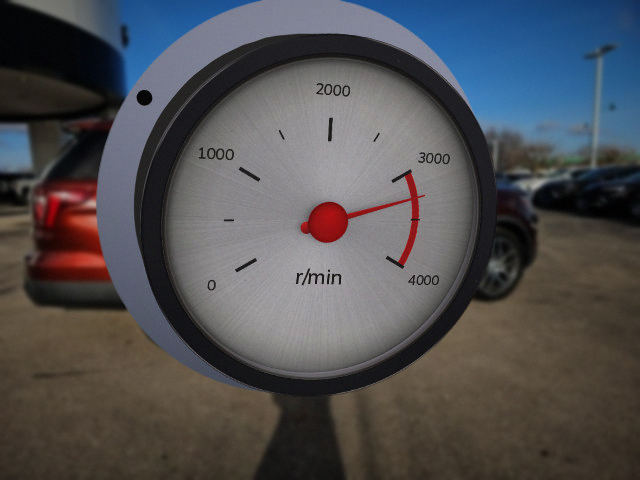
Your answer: 3250rpm
